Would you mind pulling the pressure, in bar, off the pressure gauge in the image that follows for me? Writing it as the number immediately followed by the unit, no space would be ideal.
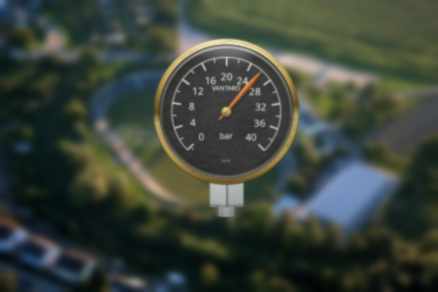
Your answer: 26bar
